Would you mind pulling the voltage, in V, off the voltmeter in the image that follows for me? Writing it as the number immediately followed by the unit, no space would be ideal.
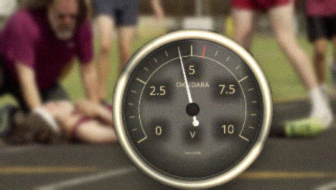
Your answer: 4.5V
